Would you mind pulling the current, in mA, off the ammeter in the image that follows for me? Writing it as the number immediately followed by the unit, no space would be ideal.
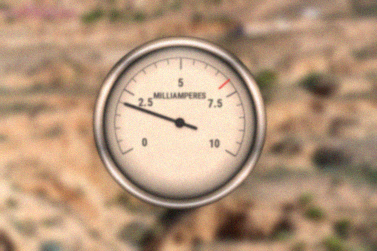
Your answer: 2mA
